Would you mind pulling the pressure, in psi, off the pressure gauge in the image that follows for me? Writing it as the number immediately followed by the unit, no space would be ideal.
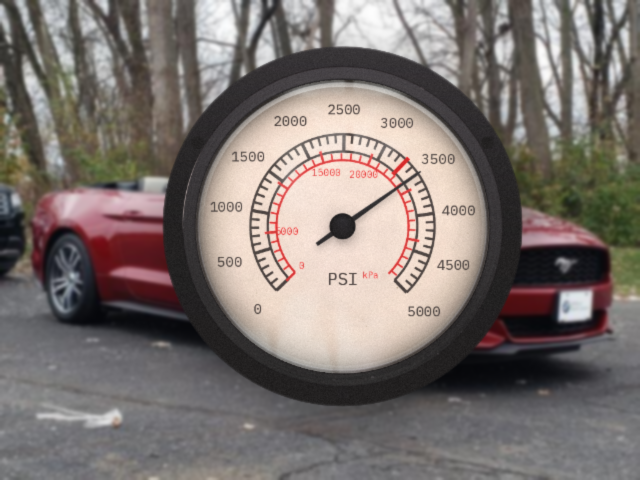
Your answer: 3500psi
